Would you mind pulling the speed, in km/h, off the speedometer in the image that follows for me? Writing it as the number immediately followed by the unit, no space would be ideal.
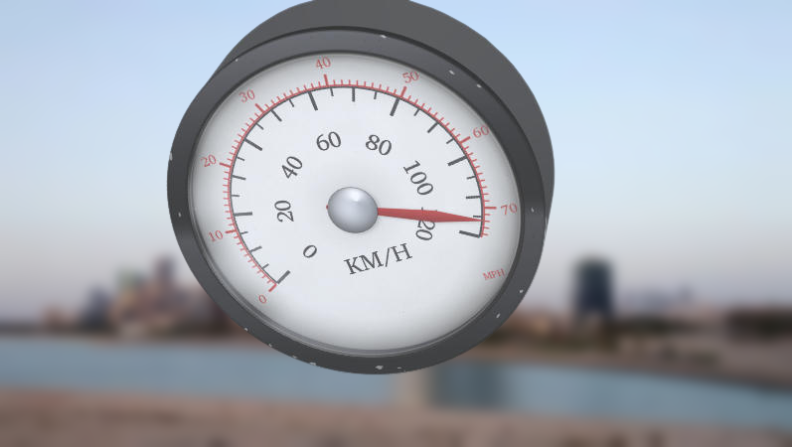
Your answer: 115km/h
